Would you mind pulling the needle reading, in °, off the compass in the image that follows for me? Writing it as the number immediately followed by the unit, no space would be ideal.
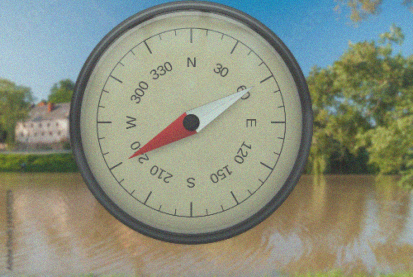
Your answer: 240°
